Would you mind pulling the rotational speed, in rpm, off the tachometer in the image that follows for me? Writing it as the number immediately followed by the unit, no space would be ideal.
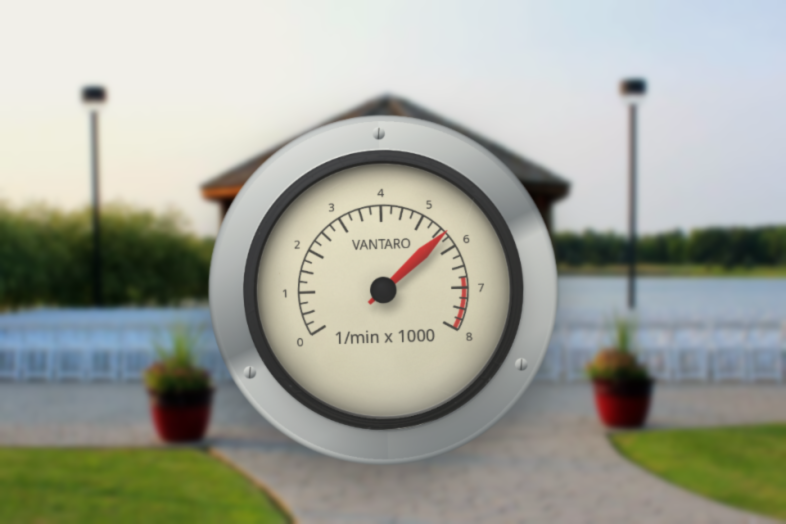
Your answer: 5625rpm
